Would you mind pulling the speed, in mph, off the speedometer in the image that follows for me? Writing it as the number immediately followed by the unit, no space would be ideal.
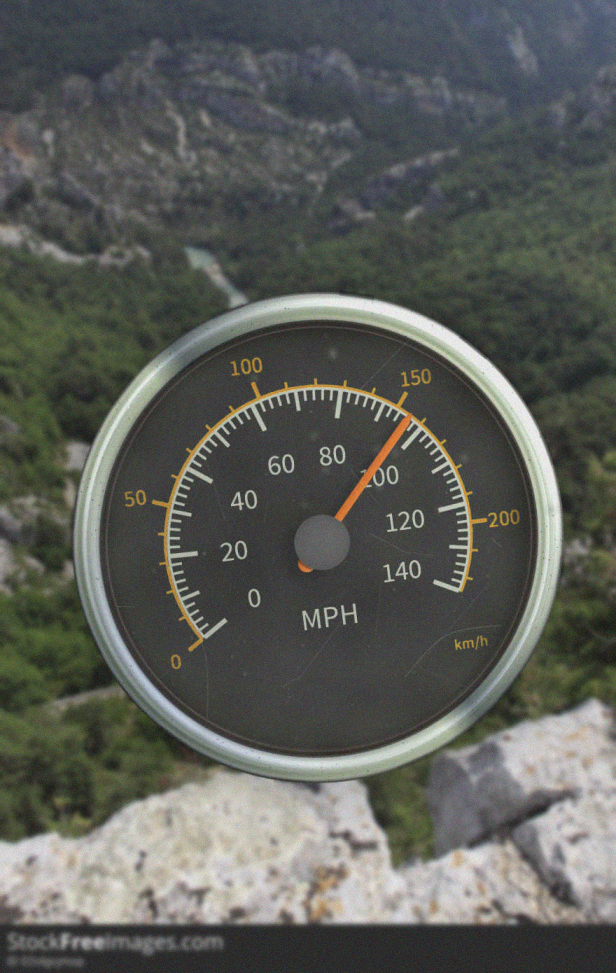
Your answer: 96mph
